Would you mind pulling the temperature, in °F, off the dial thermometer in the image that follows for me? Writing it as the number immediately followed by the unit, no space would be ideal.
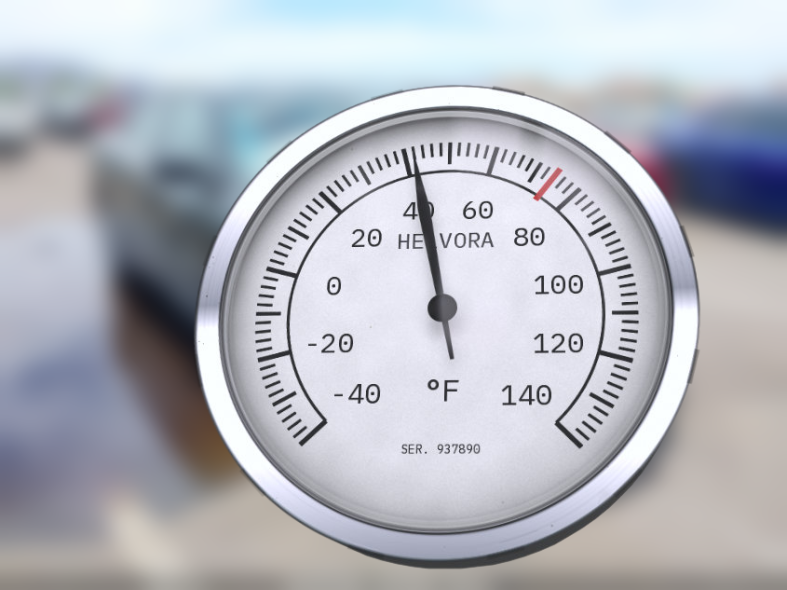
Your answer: 42°F
